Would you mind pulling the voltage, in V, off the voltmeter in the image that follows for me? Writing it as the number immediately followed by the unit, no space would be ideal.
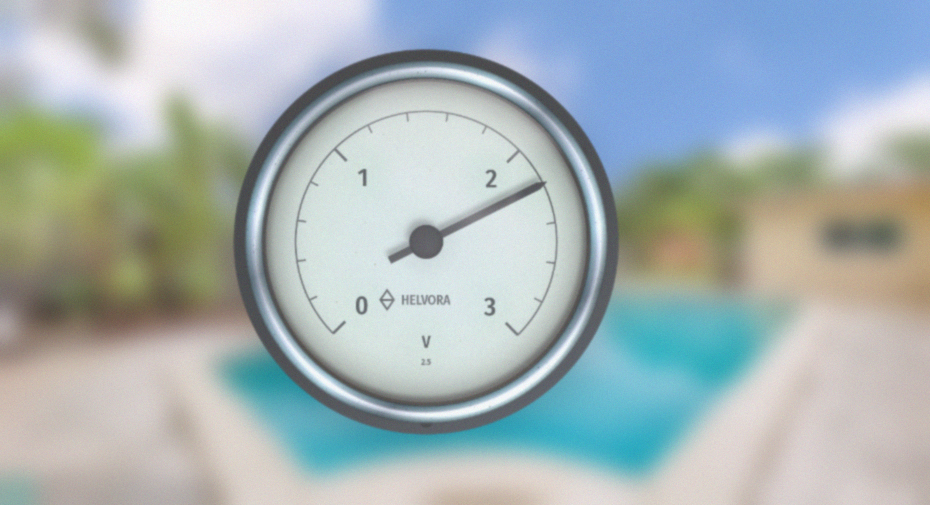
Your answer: 2.2V
